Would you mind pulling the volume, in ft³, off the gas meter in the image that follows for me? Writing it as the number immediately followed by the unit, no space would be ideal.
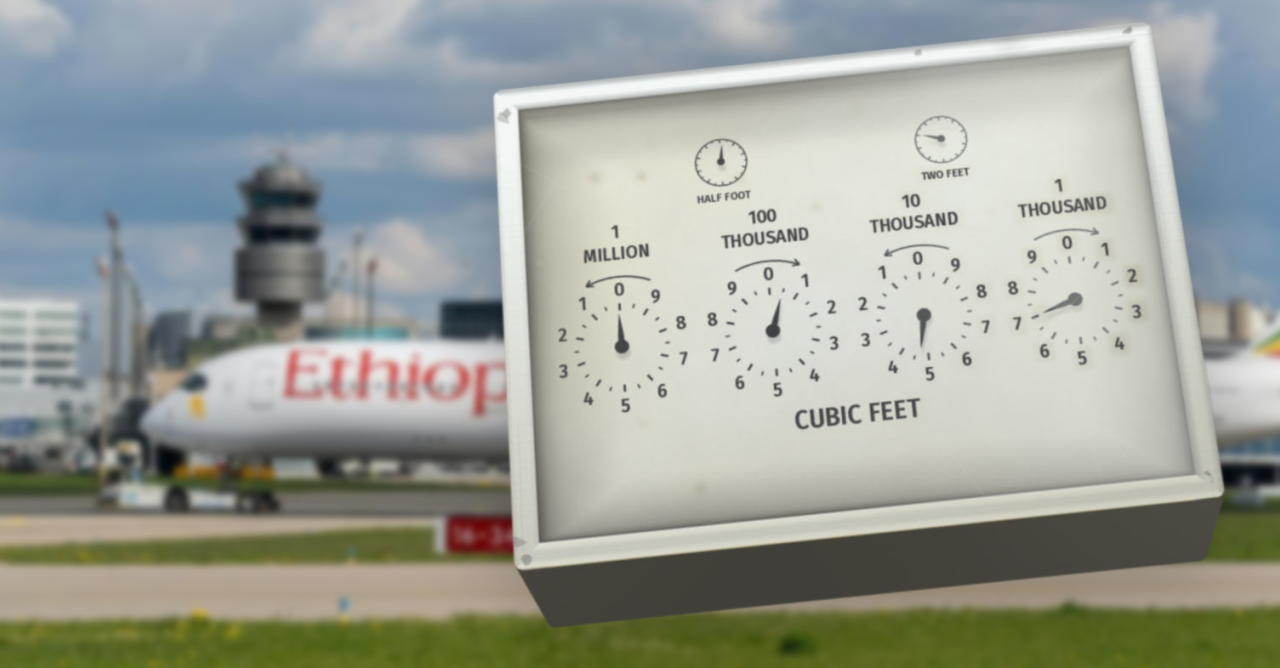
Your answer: 4700ft³
